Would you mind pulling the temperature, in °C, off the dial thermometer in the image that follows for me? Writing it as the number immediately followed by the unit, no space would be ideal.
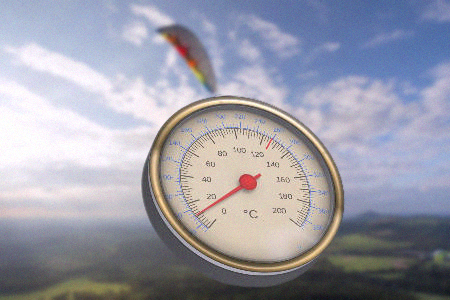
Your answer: 10°C
